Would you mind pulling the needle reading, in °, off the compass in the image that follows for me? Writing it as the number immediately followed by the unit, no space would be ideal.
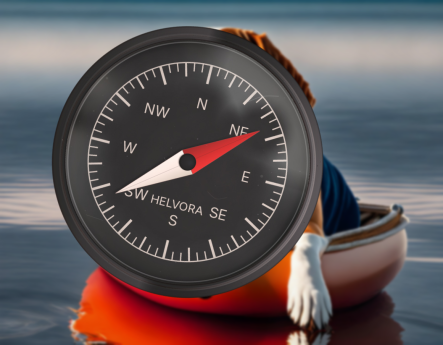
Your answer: 52.5°
